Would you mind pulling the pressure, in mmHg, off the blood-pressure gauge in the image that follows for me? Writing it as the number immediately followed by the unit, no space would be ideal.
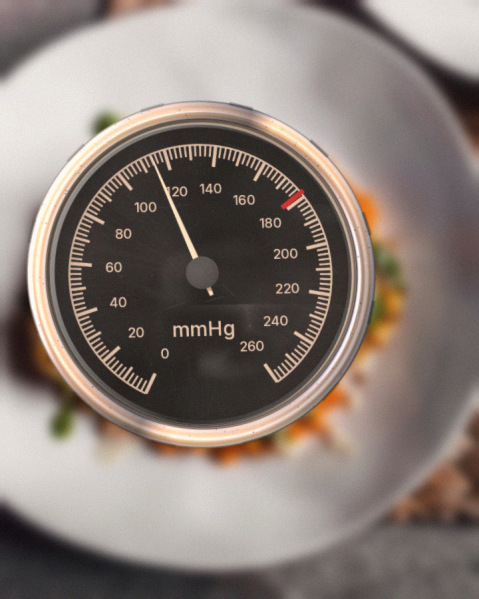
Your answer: 114mmHg
